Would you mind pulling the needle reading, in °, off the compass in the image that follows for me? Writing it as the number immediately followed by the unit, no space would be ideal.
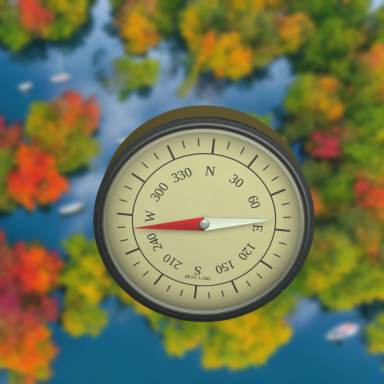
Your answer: 260°
